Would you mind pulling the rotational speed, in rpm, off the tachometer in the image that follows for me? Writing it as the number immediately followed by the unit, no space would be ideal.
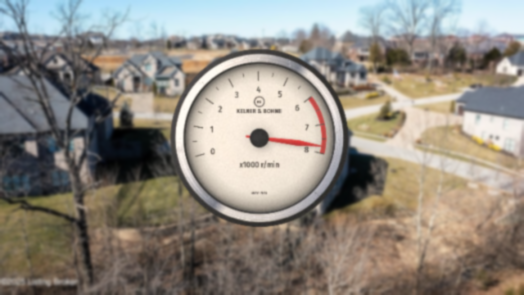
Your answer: 7750rpm
